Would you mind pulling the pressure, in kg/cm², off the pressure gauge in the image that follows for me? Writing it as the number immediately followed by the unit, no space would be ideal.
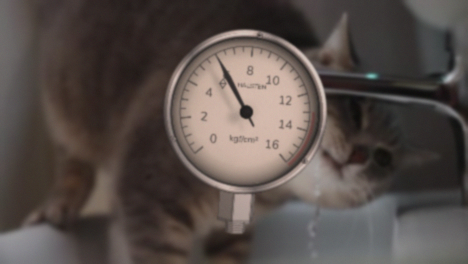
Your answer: 6kg/cm²
